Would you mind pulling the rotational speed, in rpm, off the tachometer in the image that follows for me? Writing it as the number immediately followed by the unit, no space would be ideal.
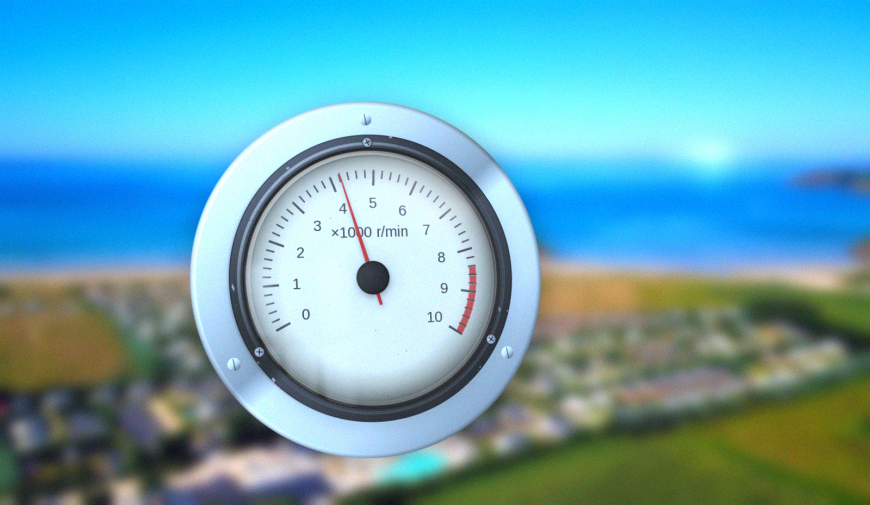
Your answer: 4200rpm
